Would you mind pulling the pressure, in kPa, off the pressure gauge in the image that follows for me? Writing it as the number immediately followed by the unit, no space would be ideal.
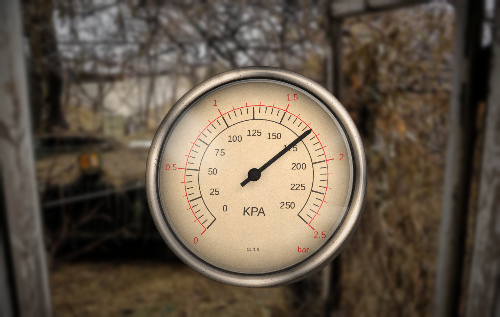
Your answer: 175kPa
